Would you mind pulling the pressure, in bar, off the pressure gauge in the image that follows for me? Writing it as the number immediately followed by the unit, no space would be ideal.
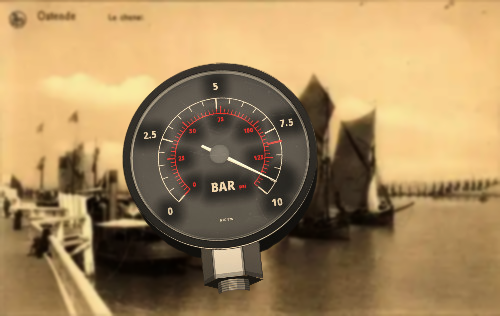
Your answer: 9.5bar
